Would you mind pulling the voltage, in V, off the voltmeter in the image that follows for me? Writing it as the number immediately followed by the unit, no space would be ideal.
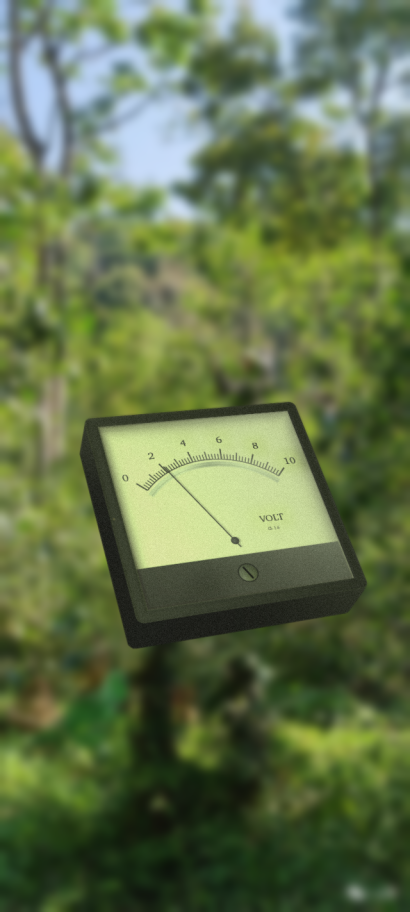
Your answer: 2V
